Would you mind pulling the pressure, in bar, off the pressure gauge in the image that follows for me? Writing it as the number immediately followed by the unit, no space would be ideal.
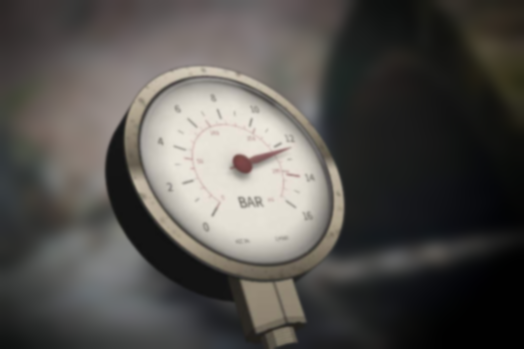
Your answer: 12.5bar
